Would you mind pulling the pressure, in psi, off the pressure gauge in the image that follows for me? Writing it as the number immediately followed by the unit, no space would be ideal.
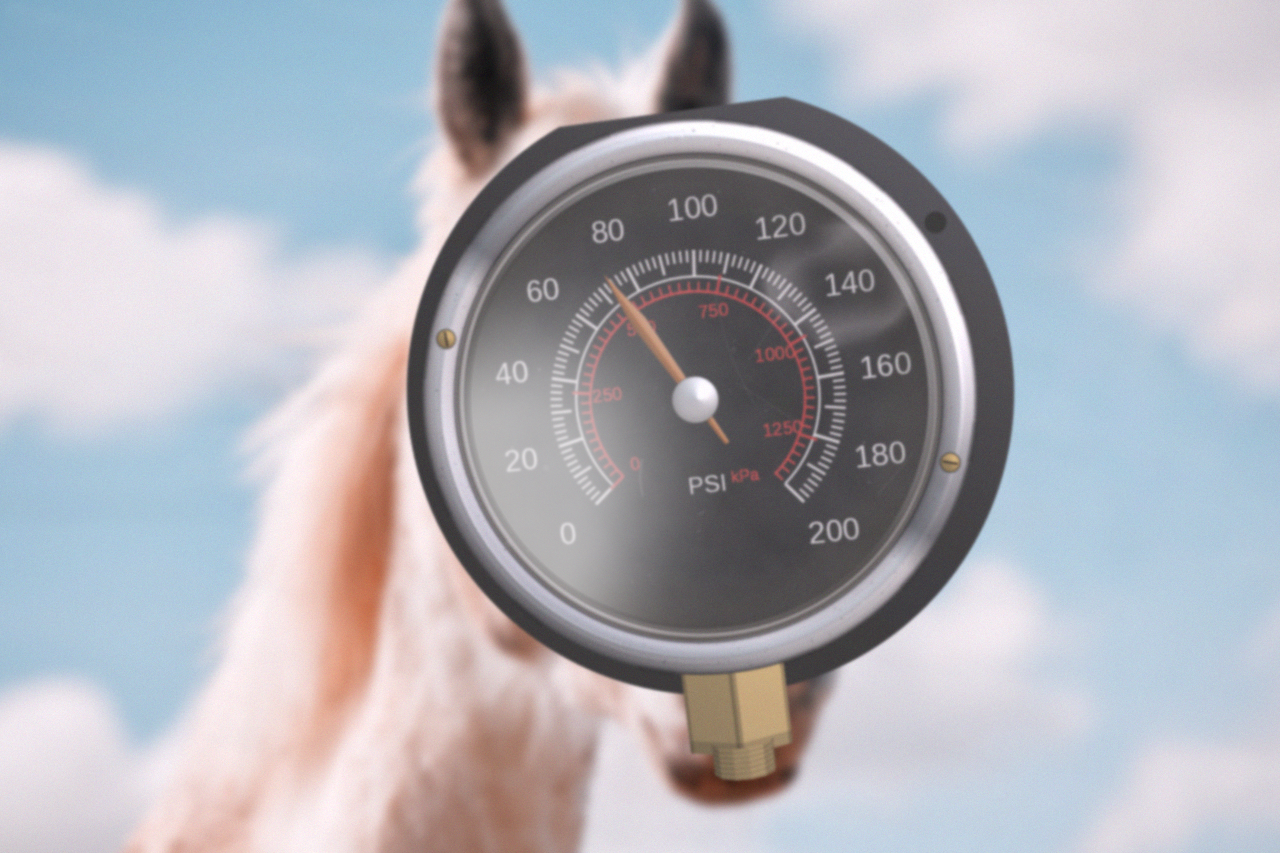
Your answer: 74psi
